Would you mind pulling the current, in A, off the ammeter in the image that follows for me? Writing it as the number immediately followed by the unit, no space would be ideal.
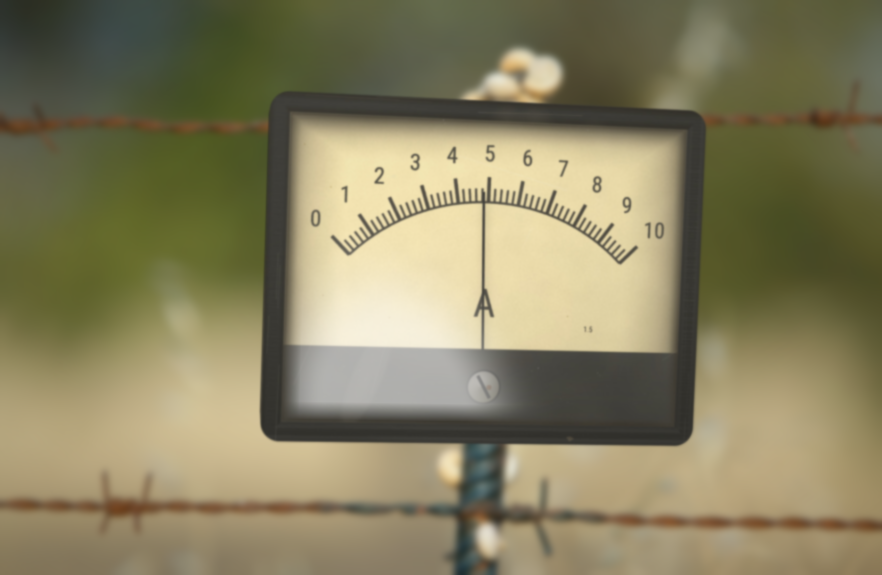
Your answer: 4.8A
